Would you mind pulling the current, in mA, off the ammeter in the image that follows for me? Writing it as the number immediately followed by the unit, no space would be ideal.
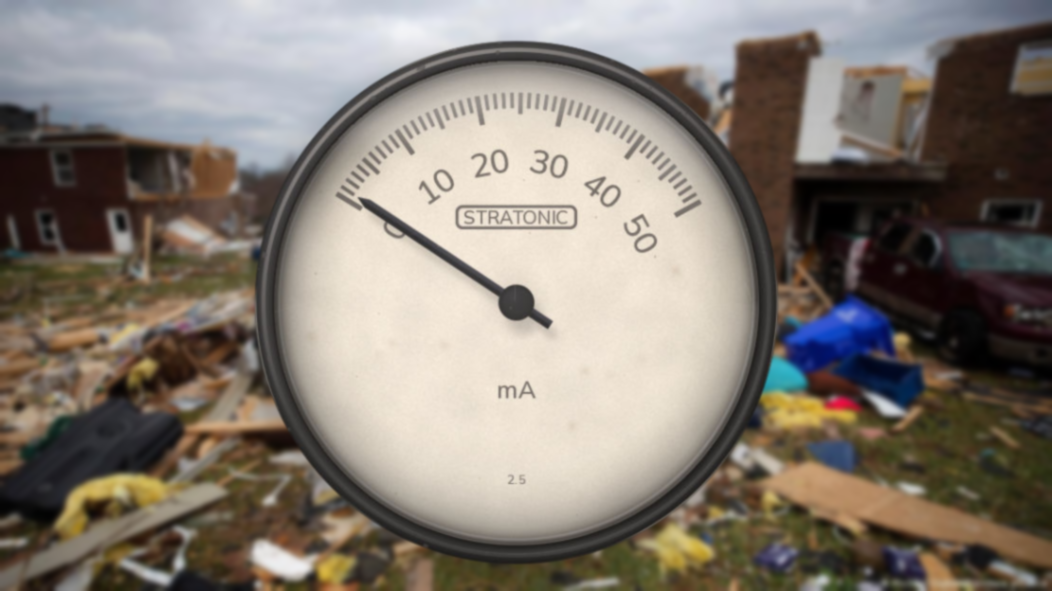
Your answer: 1mA
